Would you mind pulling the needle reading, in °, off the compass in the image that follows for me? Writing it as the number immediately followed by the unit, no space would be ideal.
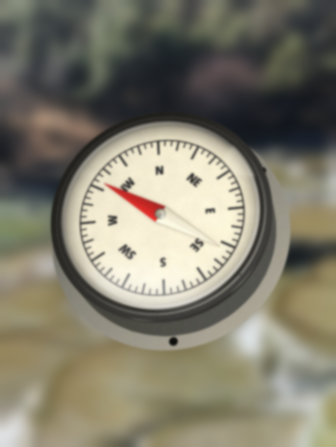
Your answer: 305°
